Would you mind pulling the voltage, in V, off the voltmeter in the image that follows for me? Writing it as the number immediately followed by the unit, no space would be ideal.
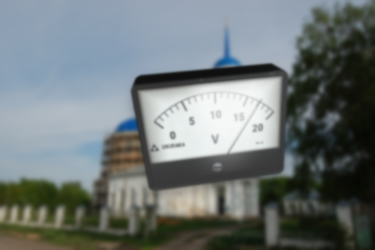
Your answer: 17V
